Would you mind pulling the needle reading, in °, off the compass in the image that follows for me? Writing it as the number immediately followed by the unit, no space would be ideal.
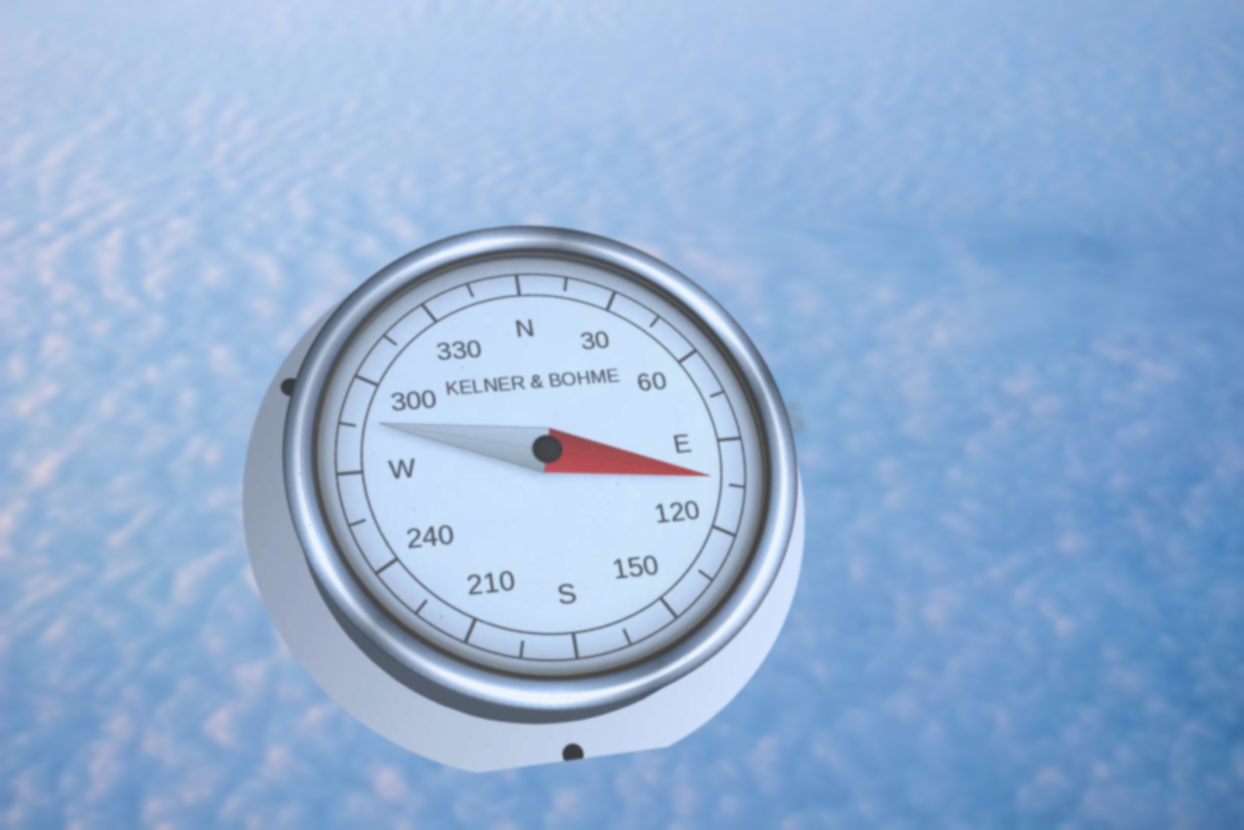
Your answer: 105°
